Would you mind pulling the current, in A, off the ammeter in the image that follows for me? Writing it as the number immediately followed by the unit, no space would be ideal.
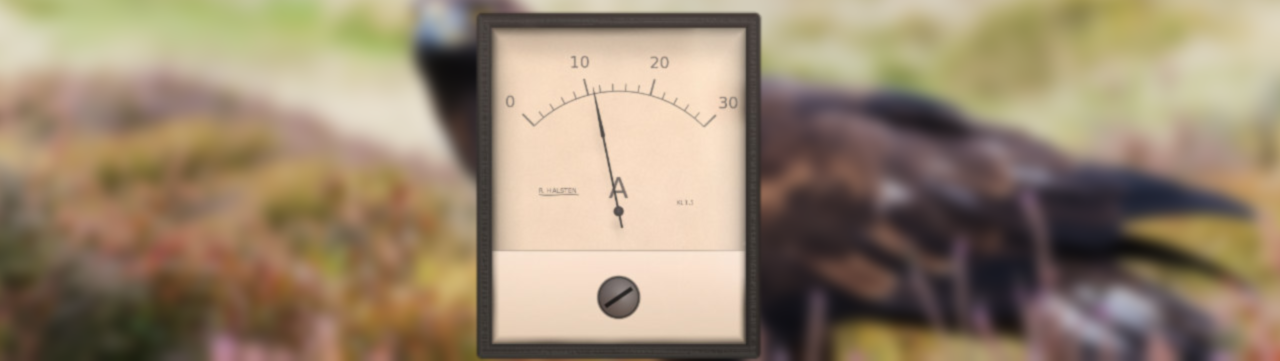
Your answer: 11A
